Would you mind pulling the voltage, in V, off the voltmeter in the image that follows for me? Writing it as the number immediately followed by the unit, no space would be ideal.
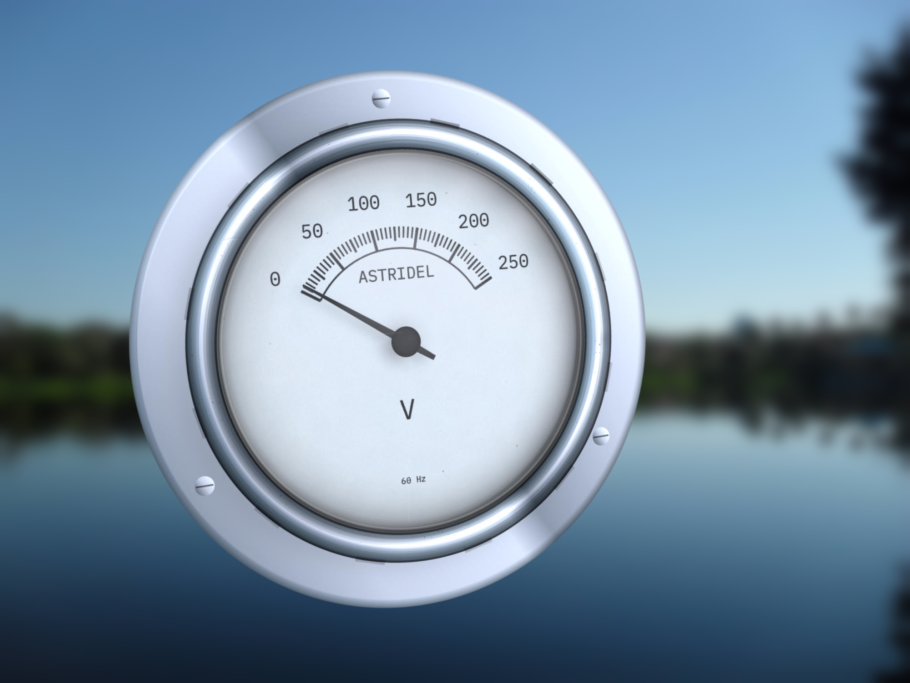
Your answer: 5V
